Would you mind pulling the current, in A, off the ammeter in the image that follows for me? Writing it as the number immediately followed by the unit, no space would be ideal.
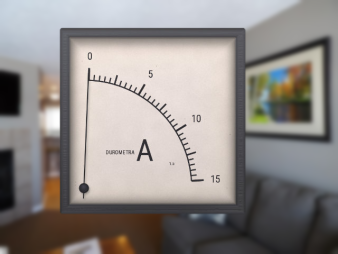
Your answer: 0A
